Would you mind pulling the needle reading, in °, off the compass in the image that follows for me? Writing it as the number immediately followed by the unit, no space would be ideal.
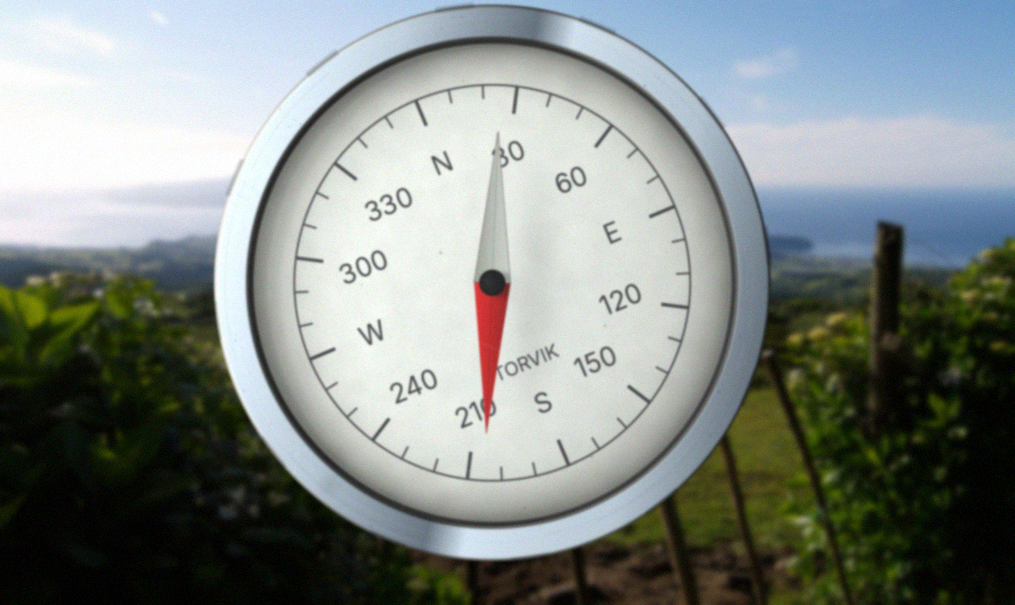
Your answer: 205°
